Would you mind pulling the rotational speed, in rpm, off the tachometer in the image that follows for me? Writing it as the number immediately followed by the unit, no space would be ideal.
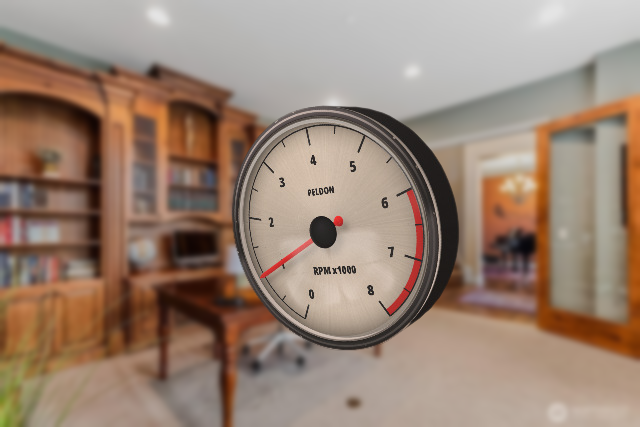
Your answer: 1000rpm
